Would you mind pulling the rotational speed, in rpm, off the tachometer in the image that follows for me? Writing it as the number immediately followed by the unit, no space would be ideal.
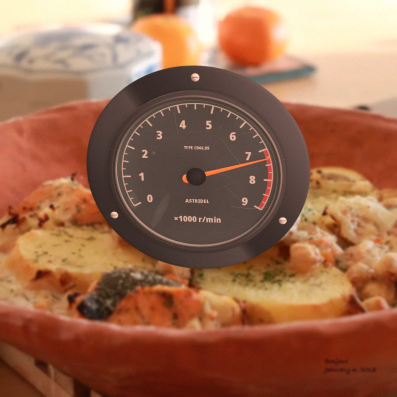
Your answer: 7250rpm
